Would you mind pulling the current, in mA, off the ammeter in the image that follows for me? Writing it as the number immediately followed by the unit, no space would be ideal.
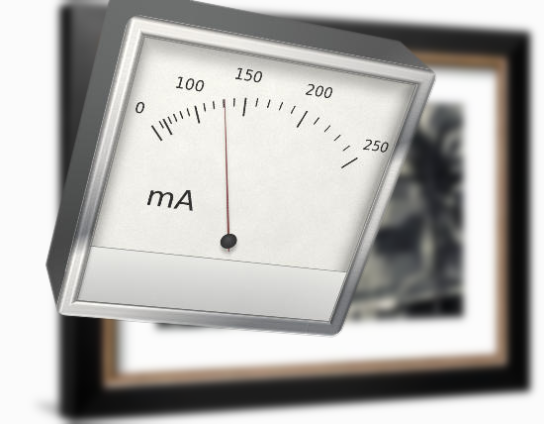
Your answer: 130mA
